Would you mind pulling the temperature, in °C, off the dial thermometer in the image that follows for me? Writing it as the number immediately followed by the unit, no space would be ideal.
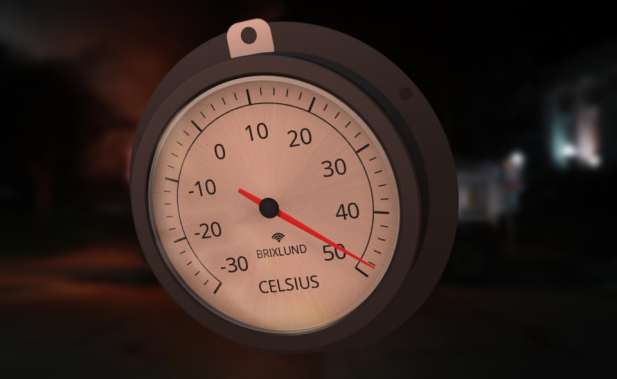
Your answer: 48°C
